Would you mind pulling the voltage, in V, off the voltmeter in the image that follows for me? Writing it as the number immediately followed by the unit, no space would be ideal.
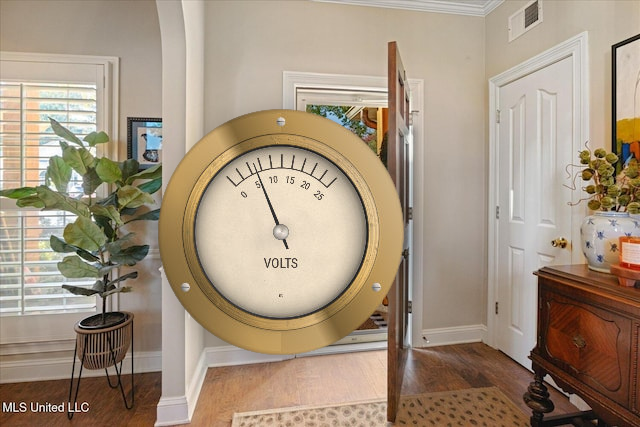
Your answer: 6.25V
